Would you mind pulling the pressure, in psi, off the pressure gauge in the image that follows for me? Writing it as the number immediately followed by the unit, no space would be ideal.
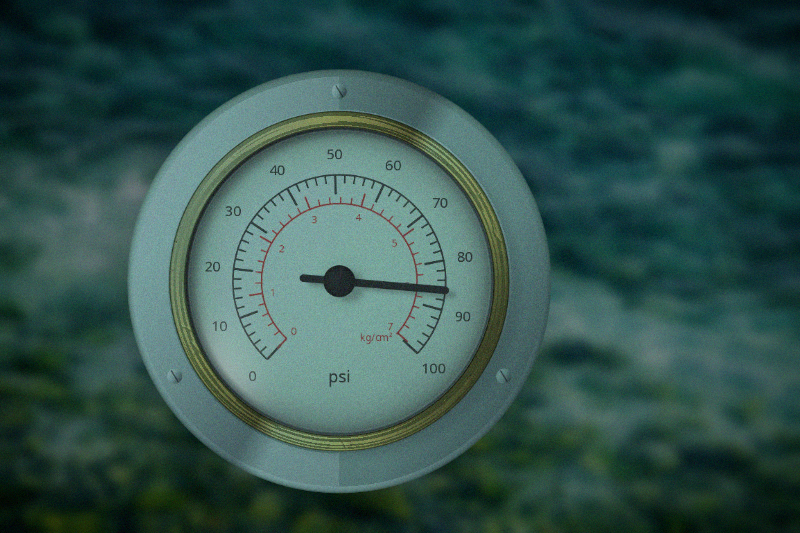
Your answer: 86psi
